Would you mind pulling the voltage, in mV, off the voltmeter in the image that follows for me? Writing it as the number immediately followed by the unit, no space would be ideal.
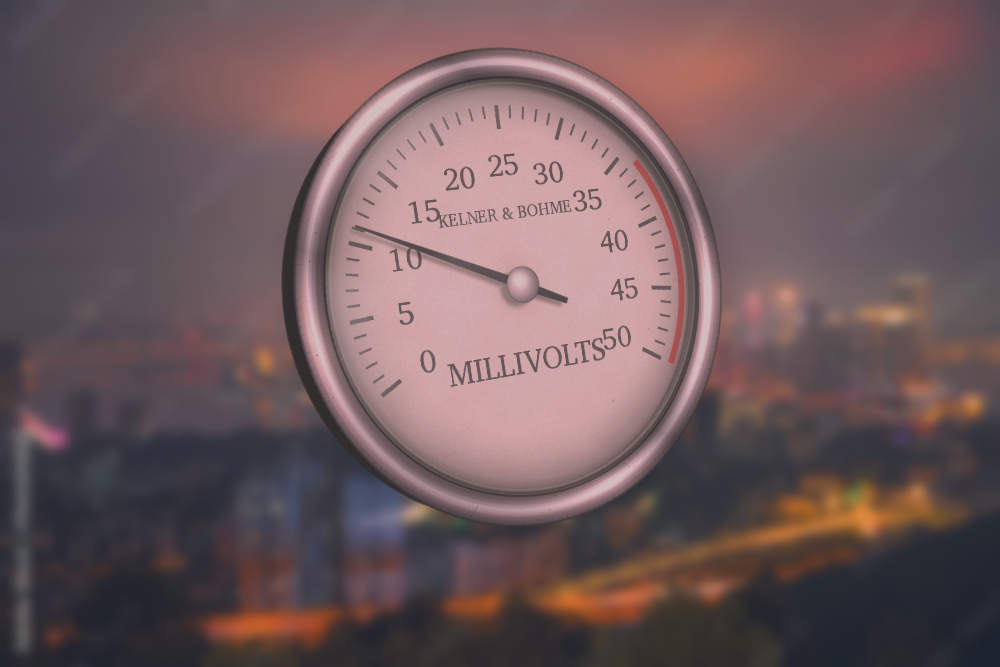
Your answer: 11mV
